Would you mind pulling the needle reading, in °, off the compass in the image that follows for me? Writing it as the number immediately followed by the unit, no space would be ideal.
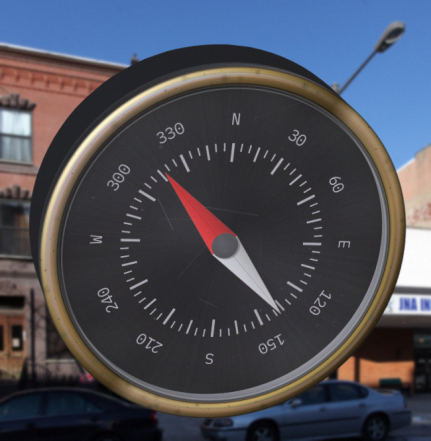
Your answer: 317.5°
